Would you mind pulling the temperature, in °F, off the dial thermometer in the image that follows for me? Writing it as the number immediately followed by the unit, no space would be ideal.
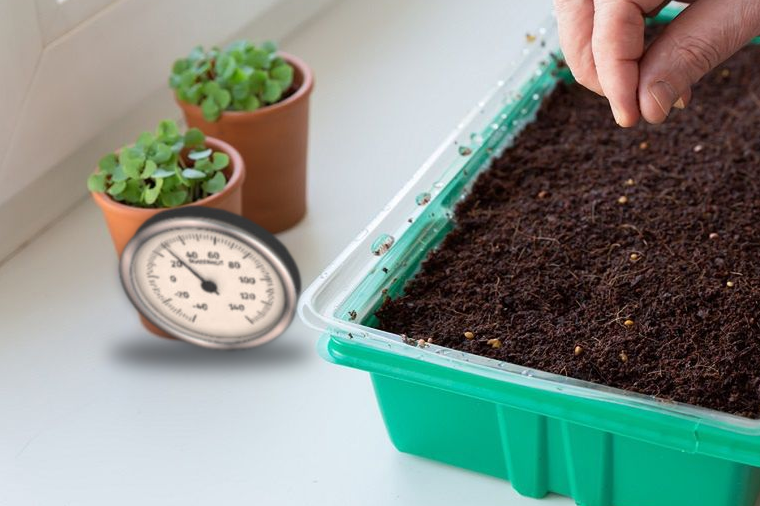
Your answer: 30°F
